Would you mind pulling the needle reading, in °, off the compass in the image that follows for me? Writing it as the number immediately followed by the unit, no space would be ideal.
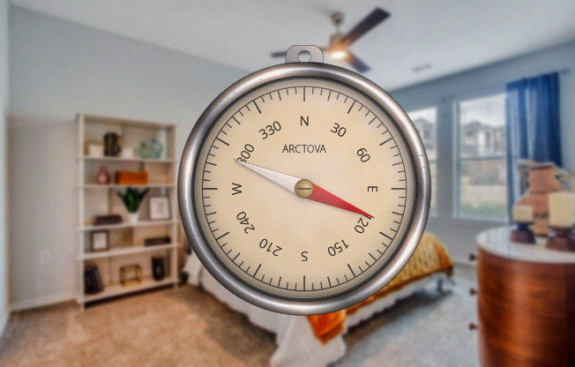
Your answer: 112.5°
